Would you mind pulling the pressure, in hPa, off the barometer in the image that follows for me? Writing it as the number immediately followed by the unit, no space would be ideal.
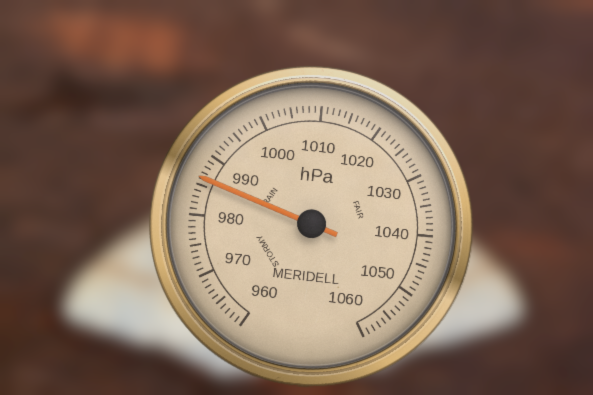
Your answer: 986hPa
